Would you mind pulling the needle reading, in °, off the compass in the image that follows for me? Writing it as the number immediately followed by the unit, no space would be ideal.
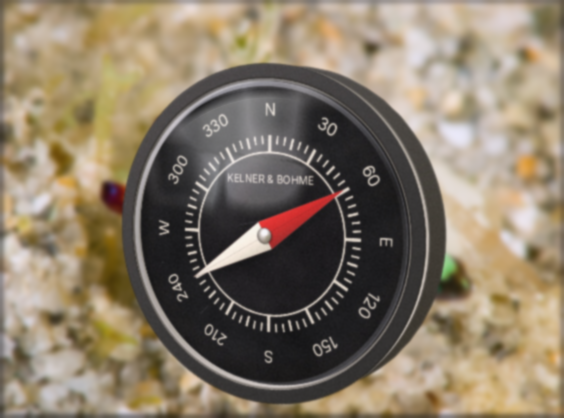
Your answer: 60°
